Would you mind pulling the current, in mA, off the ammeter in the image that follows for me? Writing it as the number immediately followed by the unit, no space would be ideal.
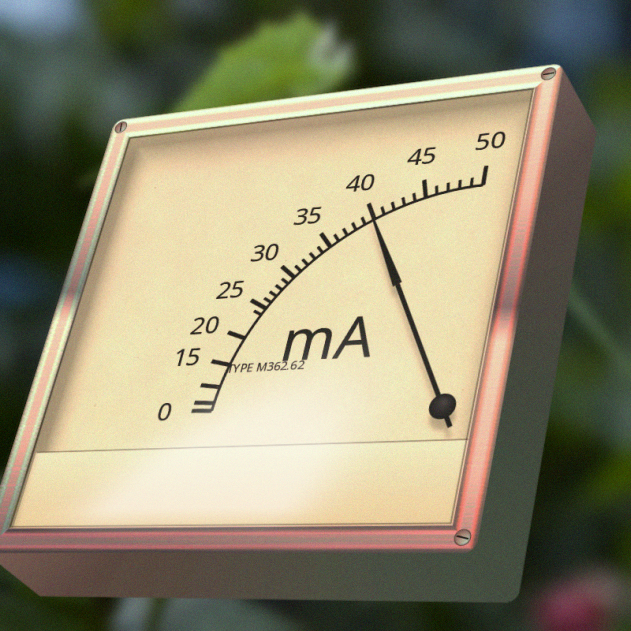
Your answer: 40mA
